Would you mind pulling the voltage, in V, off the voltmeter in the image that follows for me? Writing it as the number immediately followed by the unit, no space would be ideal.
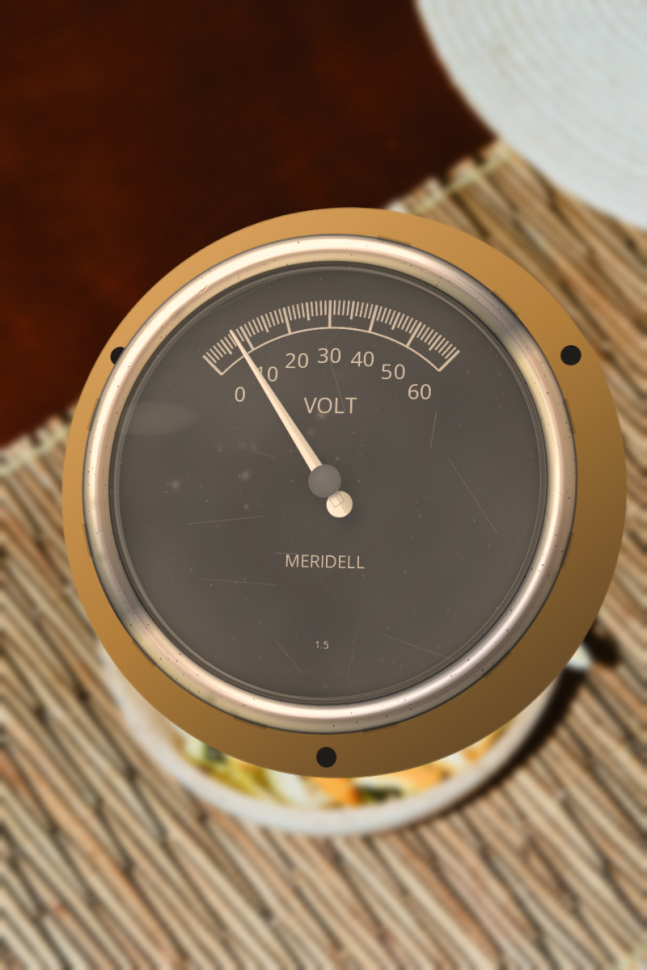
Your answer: 8V
